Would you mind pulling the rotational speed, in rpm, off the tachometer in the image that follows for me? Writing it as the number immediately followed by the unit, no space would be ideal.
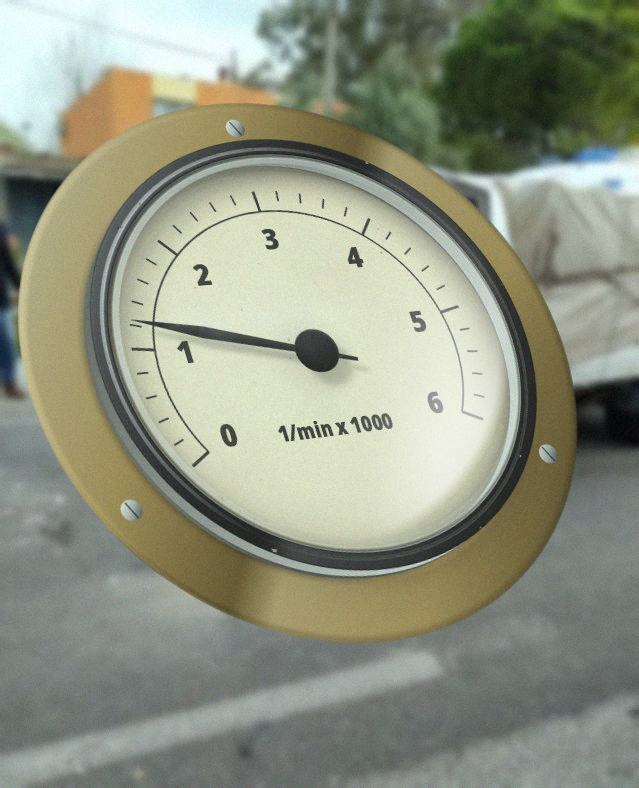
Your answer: 1200rpm
